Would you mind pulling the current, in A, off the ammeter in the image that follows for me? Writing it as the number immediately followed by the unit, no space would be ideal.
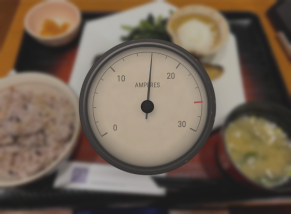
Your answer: 16A
